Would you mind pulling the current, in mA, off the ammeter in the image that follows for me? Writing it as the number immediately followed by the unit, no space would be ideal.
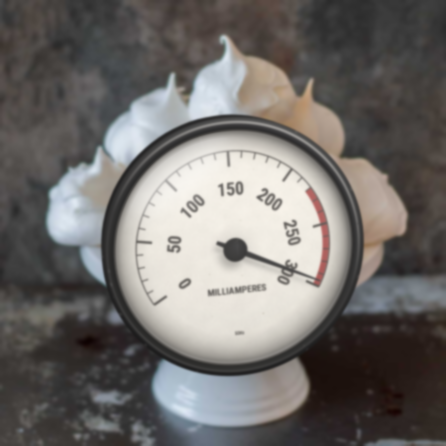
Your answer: 295mA
